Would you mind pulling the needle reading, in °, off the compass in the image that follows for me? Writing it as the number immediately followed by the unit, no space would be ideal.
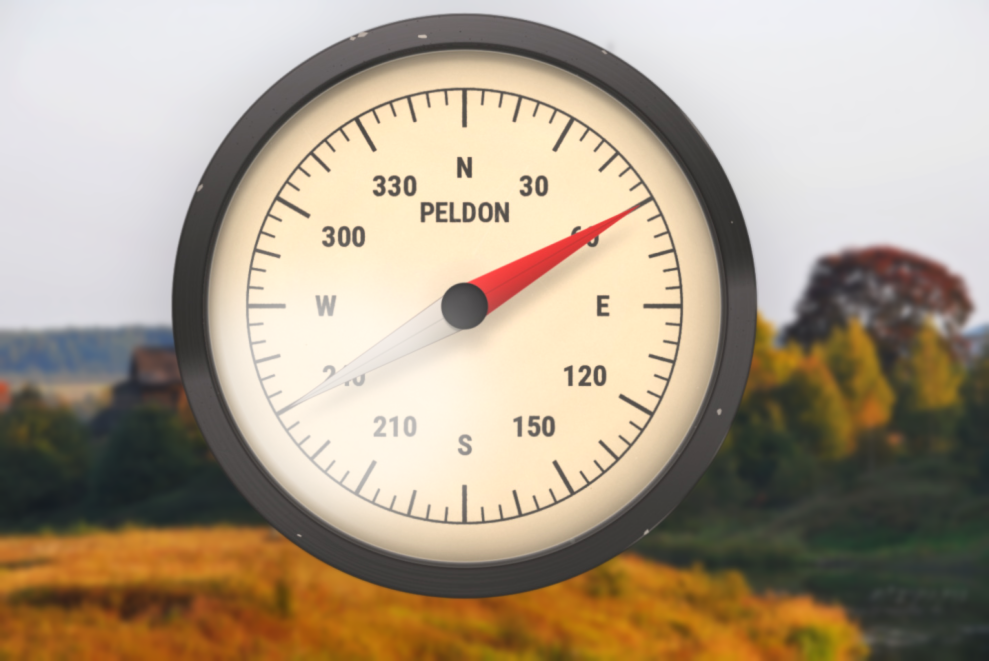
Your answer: 60°
